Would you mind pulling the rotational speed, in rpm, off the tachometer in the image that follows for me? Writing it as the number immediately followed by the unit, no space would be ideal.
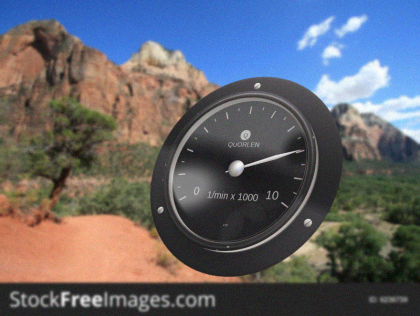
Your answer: 8000rpm
